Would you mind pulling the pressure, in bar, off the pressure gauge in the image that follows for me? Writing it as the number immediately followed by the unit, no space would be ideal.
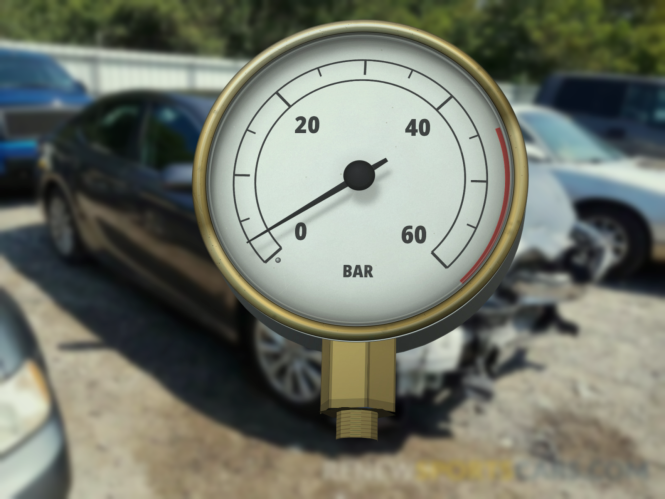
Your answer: 2.5bar
